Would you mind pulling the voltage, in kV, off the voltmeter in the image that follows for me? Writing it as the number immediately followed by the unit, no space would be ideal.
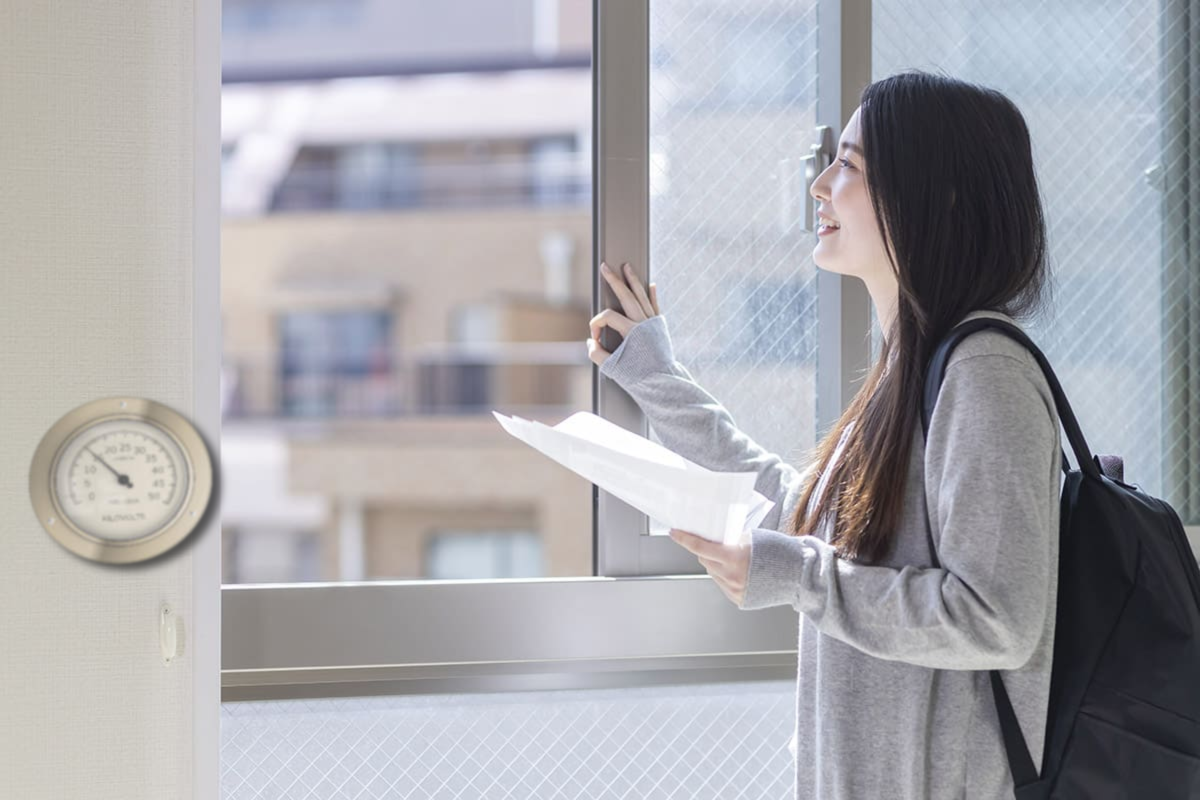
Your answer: 15kV
